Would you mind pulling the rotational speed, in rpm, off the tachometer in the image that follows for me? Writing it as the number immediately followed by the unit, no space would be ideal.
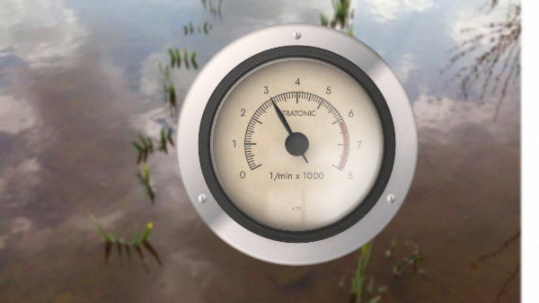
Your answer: 3000rpm
